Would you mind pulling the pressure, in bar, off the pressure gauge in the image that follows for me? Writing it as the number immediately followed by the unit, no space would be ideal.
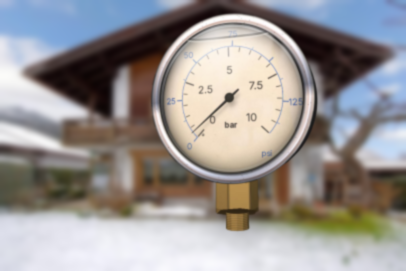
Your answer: 0.25bar
